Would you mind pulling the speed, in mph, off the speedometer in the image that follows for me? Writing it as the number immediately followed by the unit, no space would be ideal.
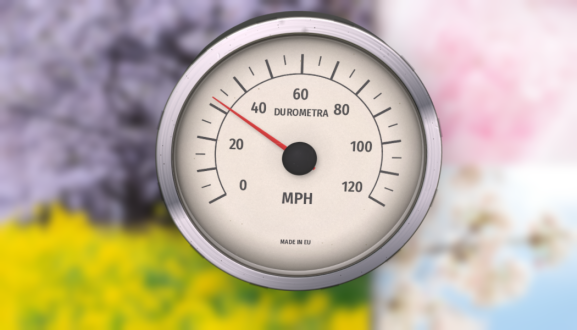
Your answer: 32.5mph
